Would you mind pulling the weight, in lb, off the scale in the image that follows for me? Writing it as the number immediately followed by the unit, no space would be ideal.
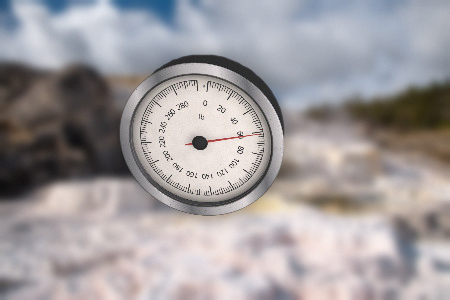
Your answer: 60lb
